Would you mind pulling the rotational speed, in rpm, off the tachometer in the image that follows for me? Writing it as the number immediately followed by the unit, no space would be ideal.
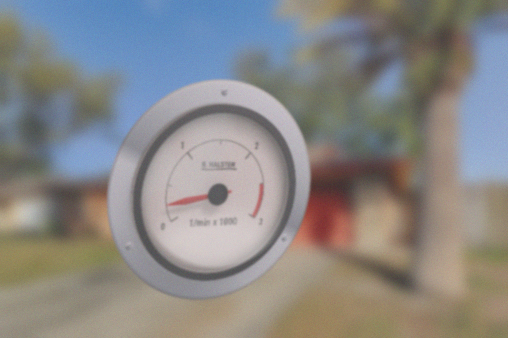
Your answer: 250rpm
